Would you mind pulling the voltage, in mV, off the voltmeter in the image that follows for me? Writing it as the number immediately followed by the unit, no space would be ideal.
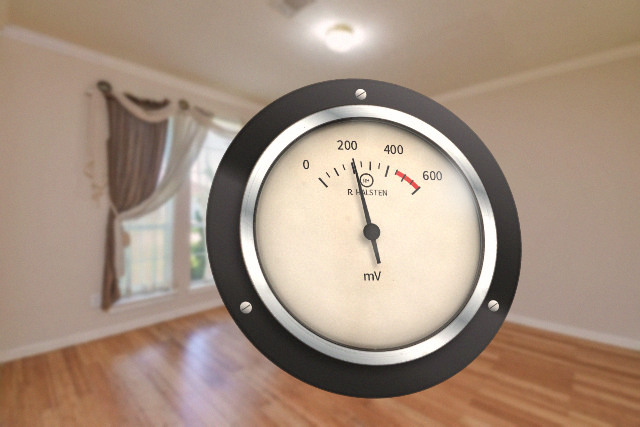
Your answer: 200mV
